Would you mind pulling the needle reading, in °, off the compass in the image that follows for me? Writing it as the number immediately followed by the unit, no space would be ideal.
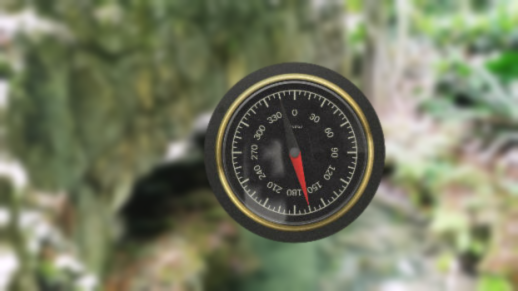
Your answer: 165°
